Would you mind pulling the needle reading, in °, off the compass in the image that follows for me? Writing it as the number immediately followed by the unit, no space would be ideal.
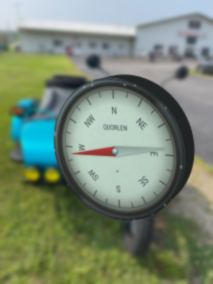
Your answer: 262.5°
